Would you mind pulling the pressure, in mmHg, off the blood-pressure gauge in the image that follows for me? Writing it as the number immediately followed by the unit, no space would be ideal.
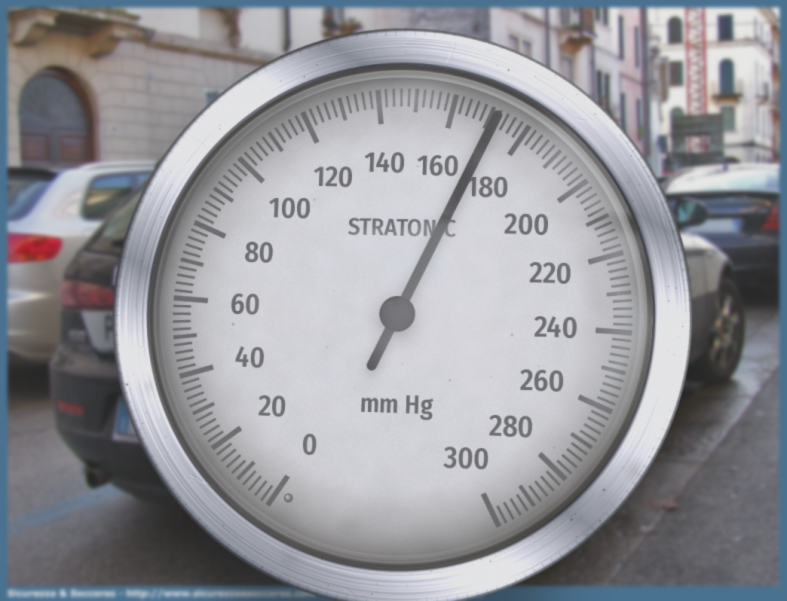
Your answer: 172mmHg
